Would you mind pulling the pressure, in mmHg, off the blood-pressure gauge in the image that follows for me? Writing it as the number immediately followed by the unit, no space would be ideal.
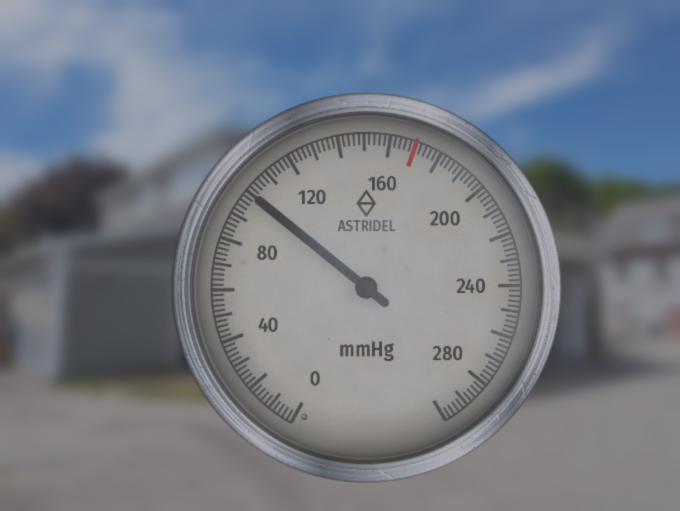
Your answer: 100mmHg
